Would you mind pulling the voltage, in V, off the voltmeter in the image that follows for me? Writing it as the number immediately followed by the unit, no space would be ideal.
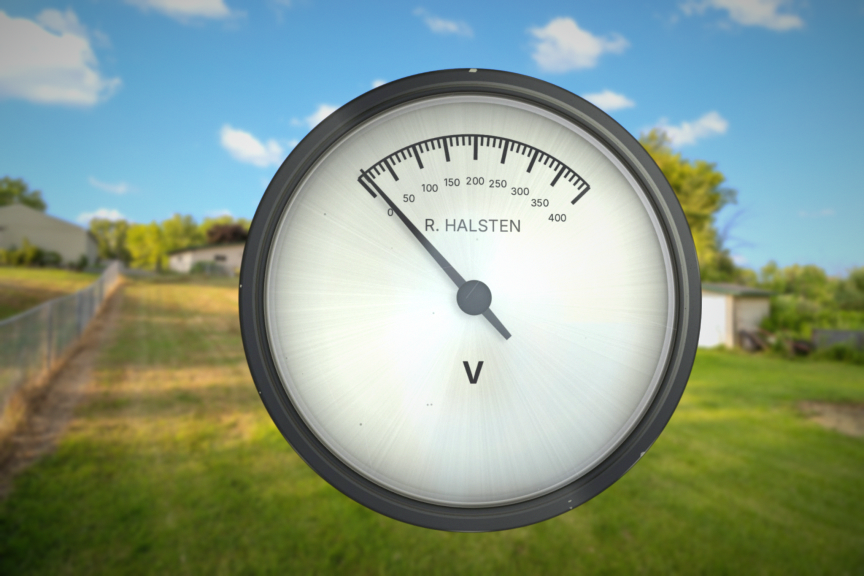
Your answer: 10V
